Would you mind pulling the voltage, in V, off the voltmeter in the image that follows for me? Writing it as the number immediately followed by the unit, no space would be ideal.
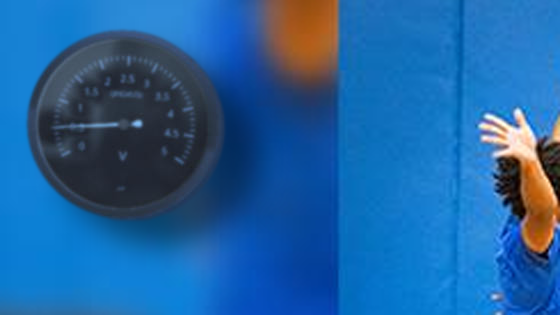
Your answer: 0.5V
